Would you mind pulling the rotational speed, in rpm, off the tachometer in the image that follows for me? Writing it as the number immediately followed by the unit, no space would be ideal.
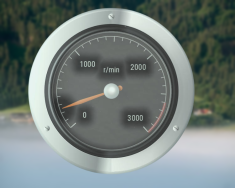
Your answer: 250rpm
